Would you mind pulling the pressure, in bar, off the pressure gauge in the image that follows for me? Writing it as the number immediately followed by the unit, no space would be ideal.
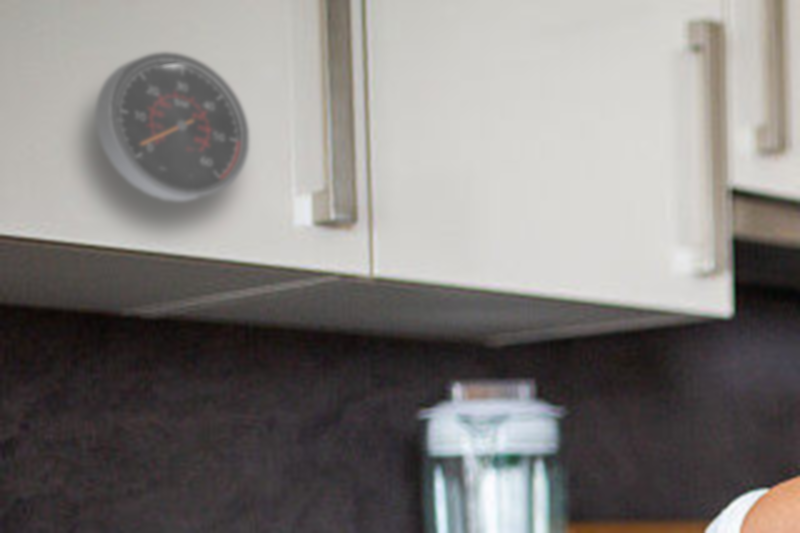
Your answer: 2bar
